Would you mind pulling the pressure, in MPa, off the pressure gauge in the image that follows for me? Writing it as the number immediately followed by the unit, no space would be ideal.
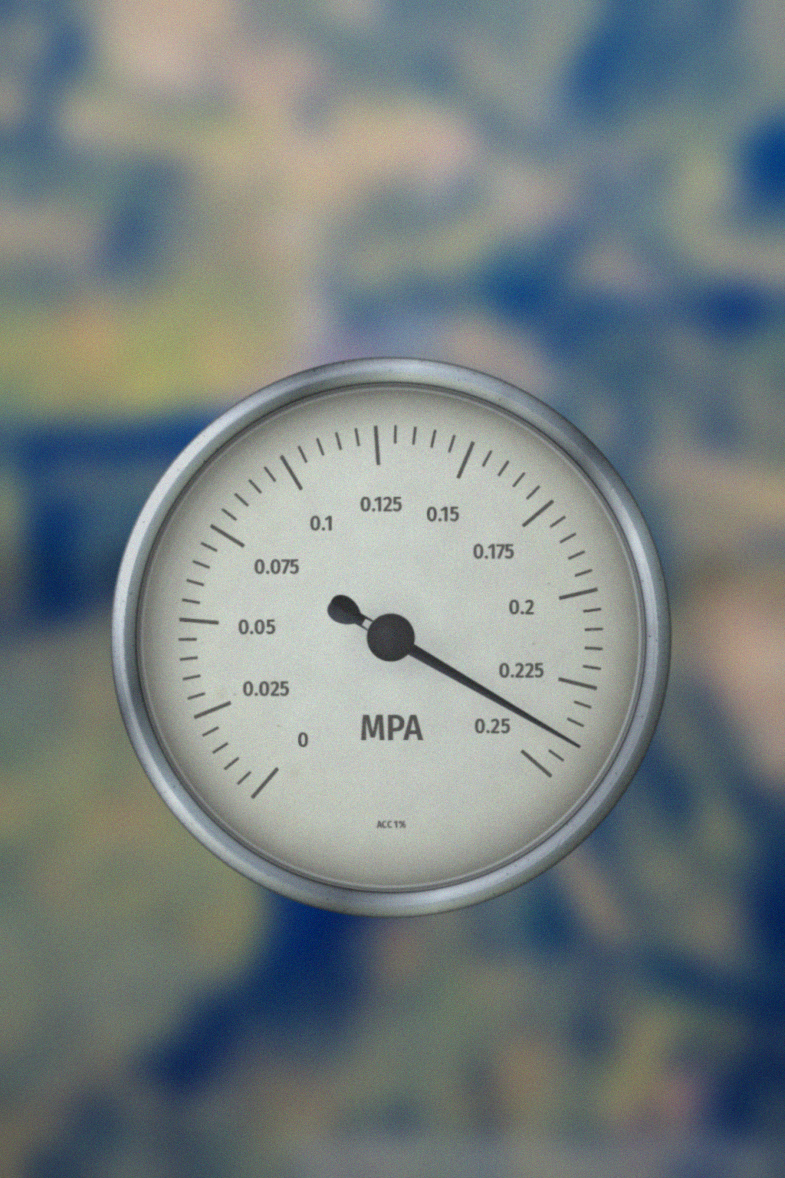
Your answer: 0.24MPa
